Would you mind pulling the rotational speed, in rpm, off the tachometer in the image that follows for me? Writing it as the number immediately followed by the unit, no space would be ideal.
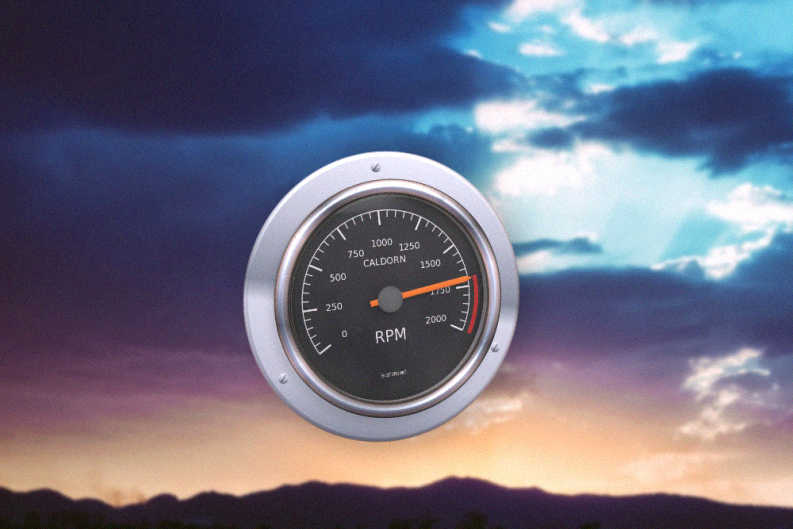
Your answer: 1700rpm
